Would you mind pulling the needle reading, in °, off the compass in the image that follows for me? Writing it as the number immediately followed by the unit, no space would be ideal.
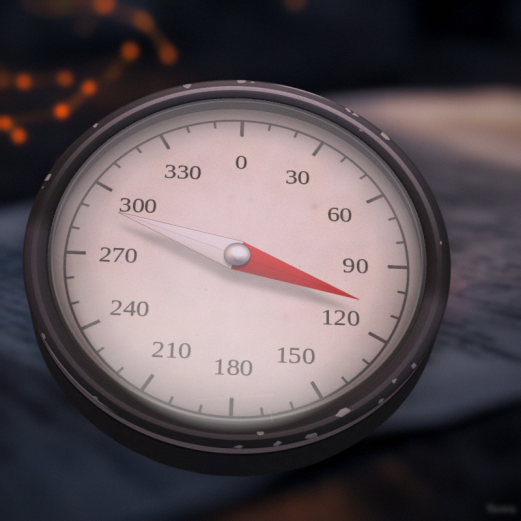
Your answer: 110°
